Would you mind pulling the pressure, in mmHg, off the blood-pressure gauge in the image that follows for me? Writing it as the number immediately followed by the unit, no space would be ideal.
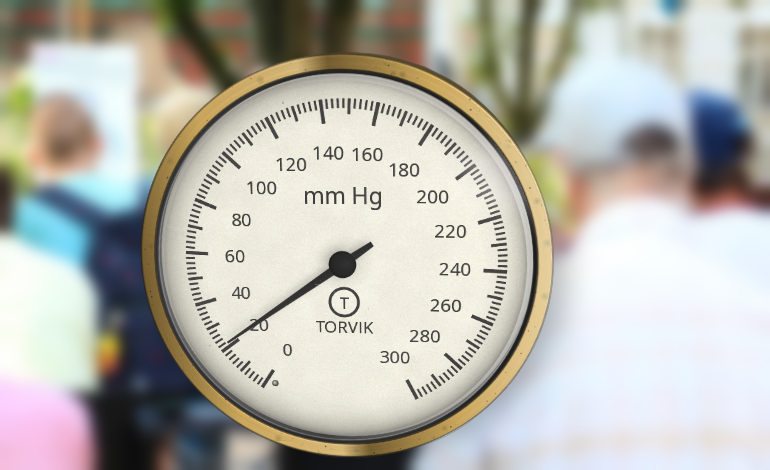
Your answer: 22mmHg
